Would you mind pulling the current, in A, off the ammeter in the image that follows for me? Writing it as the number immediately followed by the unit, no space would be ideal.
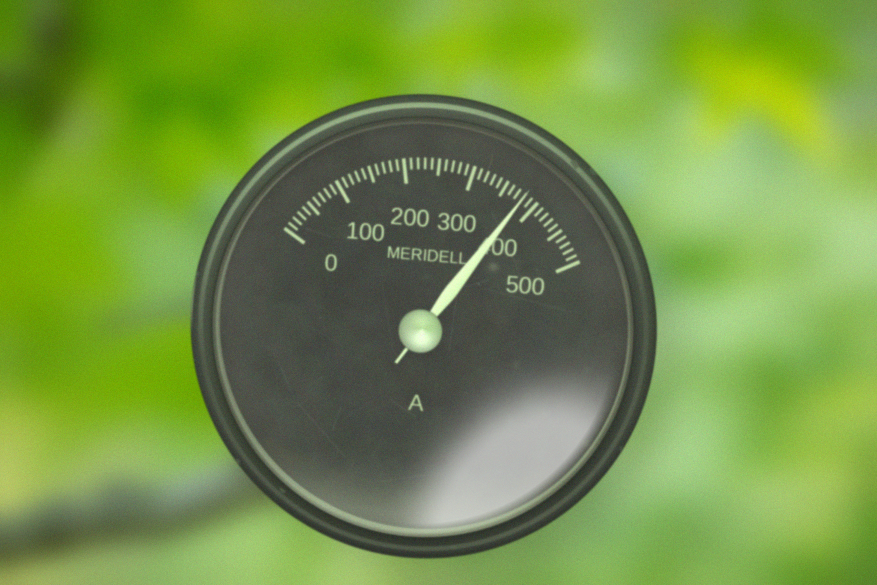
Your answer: 380A
